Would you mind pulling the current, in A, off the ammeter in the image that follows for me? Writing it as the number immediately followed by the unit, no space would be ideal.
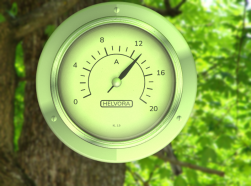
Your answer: 13A
